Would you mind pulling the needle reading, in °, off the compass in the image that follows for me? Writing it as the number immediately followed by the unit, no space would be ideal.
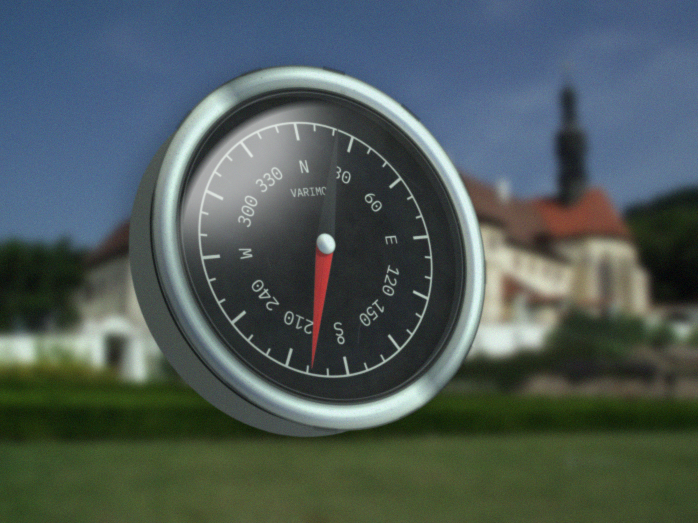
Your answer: 200°
